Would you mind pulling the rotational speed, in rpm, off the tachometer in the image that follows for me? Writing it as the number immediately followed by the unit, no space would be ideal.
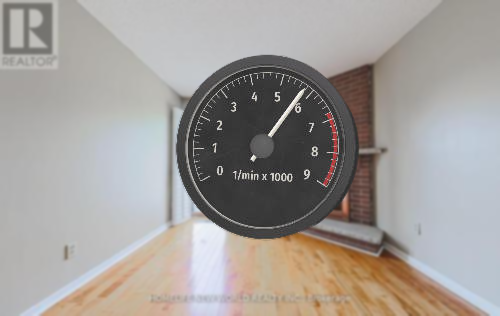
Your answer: 5800rpm
